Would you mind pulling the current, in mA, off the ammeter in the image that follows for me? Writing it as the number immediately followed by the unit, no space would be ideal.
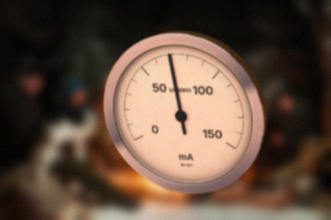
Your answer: 70mA
